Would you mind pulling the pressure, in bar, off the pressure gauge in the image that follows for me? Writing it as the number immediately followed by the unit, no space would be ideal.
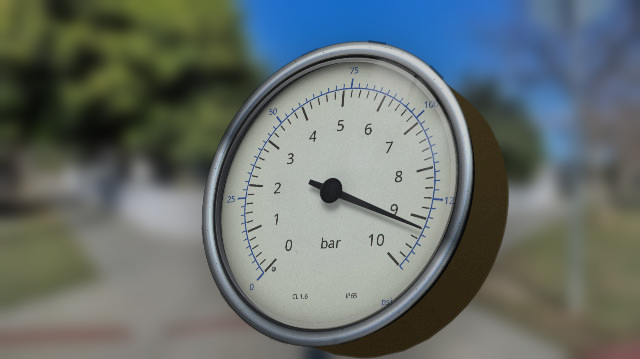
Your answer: 9.2bar
